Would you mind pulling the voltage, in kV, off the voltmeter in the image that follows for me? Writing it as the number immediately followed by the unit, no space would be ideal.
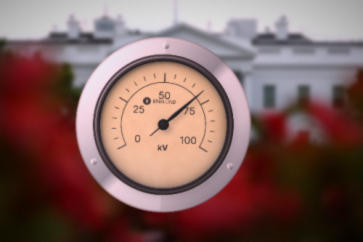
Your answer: 70kV
